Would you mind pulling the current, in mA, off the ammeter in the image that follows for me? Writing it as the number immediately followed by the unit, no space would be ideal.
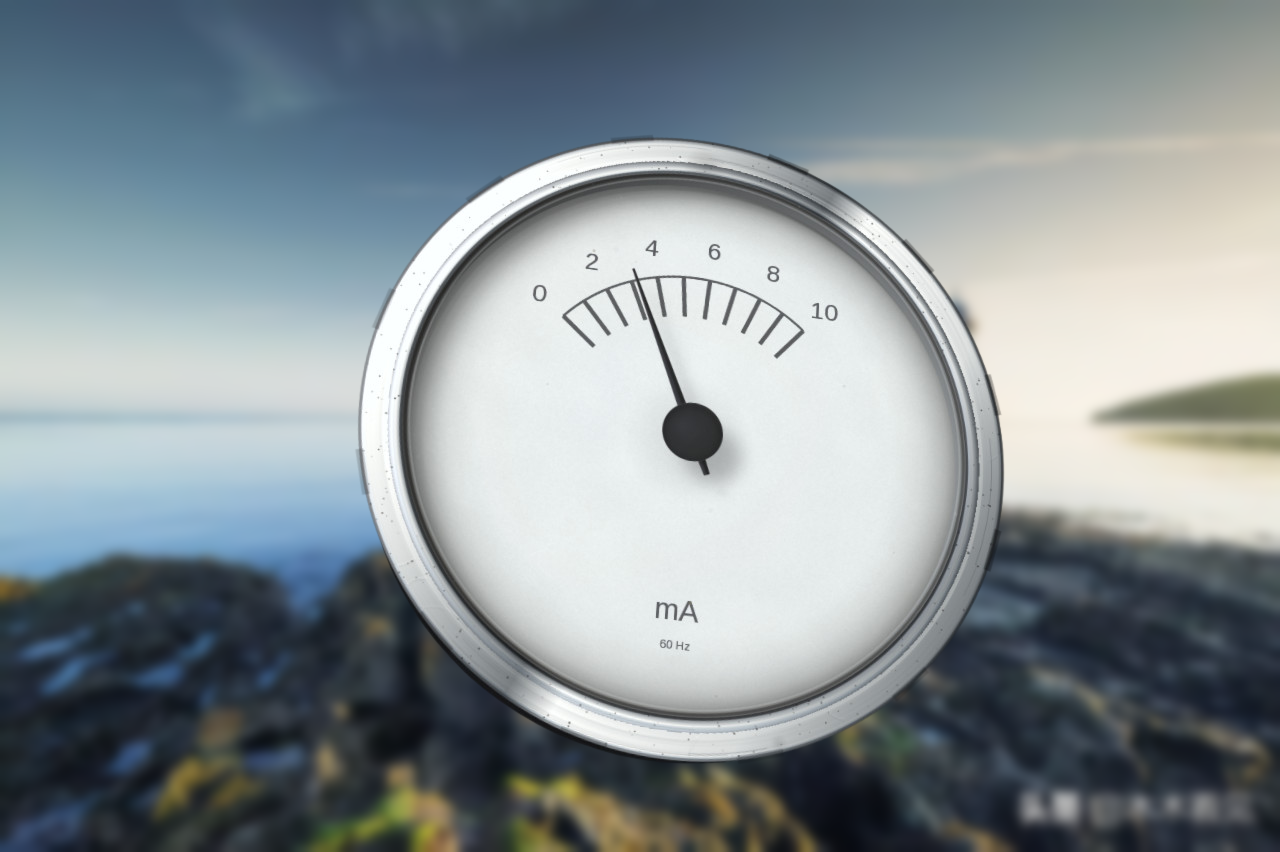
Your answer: 3mA
